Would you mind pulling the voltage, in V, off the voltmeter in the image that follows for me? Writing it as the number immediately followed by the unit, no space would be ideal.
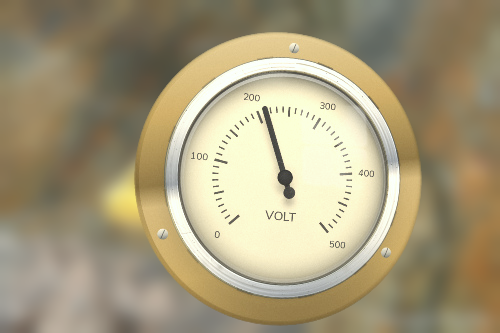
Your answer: 210V
